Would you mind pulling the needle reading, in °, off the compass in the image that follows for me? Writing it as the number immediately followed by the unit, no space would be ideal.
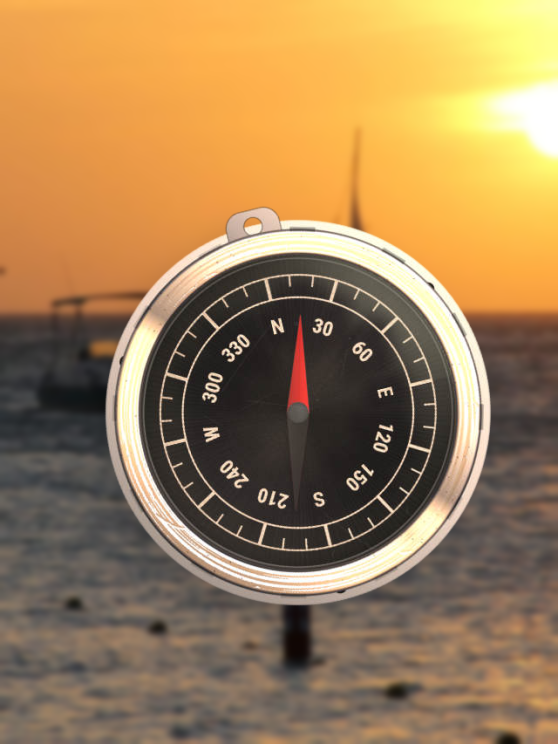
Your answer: 15°
